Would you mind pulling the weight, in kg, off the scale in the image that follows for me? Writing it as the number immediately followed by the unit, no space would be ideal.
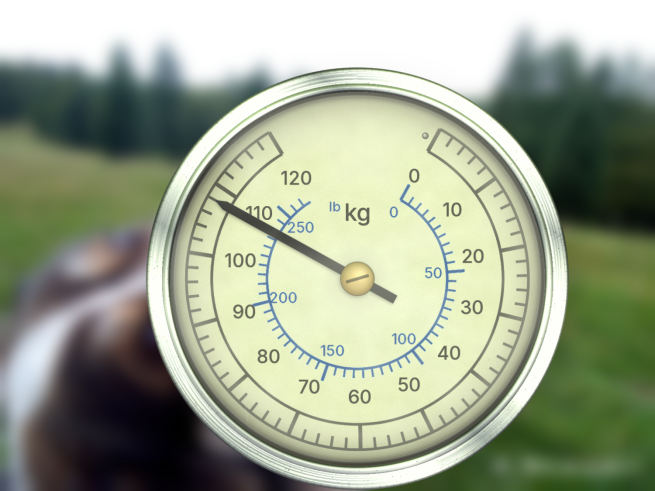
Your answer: 108kg
